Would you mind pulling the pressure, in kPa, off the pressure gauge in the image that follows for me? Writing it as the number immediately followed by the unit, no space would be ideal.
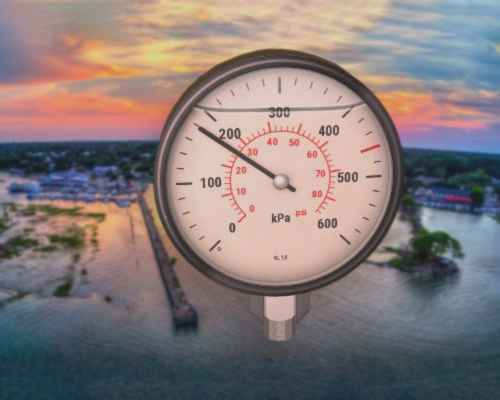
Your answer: 180kPa
